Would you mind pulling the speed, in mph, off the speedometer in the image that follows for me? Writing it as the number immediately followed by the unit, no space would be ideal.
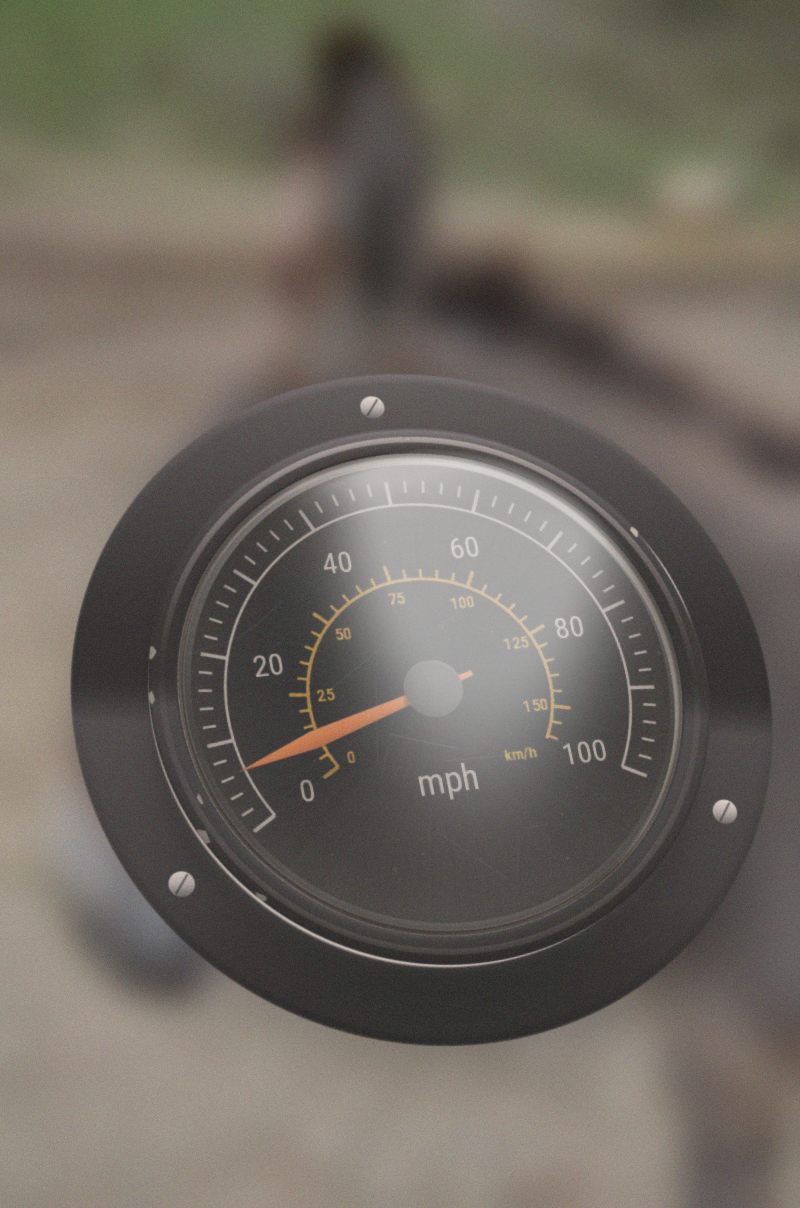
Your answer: 6mph
